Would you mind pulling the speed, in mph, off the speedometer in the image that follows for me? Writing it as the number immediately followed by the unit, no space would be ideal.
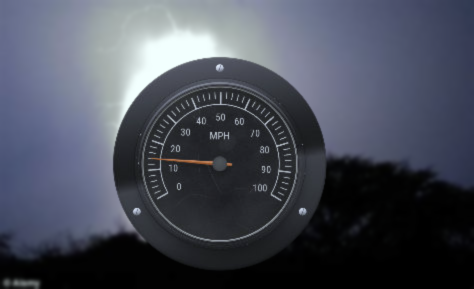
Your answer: 14mph
